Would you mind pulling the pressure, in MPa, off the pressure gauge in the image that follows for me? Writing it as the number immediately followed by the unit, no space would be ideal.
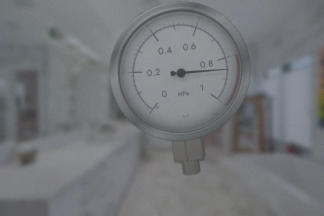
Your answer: 0.85MPa
